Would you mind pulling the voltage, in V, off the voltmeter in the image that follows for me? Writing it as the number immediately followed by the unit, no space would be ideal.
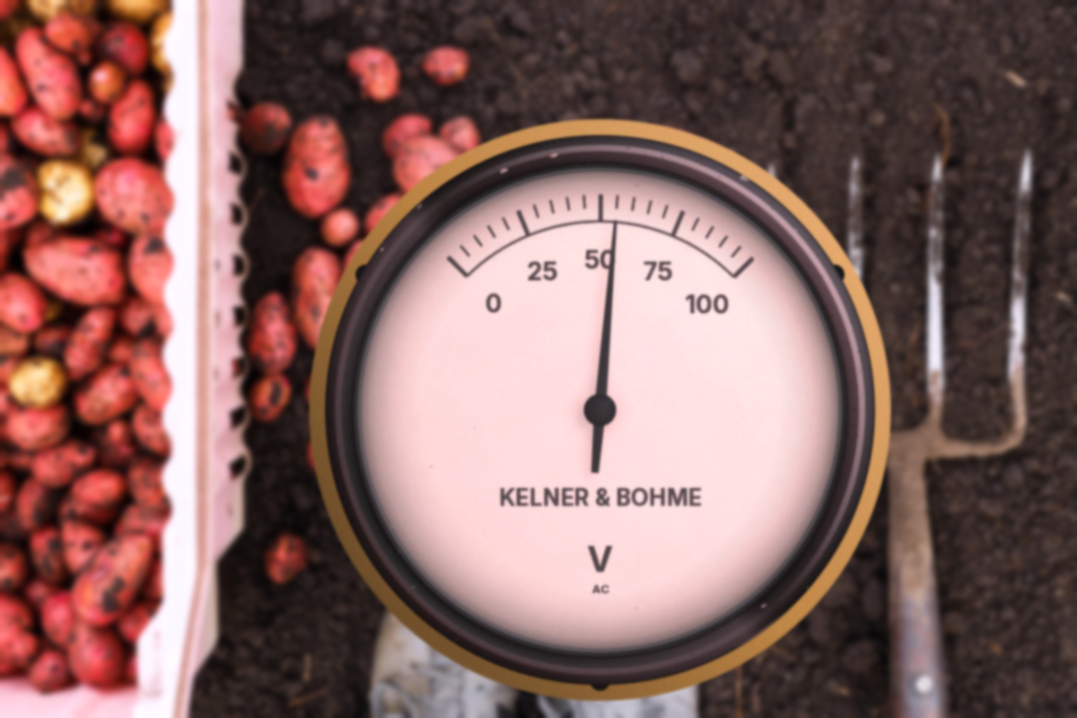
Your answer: 55V
